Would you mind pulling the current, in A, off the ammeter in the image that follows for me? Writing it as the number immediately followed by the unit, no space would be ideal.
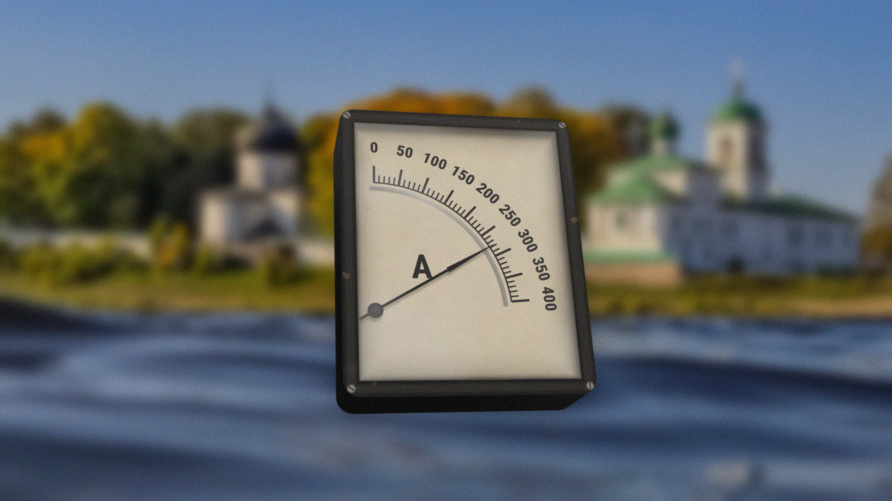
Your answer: 280A
